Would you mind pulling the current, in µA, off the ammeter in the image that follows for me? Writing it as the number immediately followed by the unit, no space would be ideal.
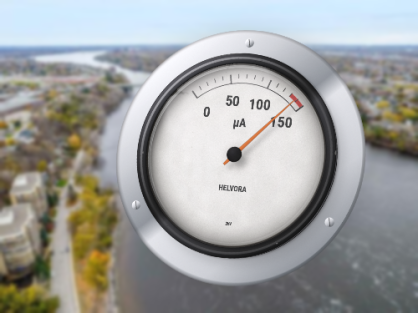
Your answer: 140µA
